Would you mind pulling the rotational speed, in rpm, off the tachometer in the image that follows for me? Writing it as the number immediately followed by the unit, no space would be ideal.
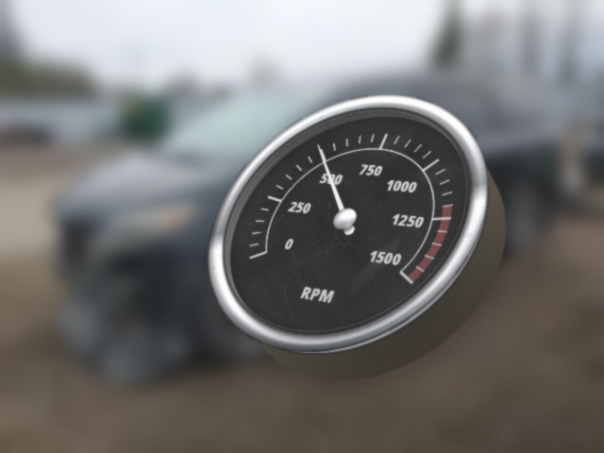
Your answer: 500rpm
